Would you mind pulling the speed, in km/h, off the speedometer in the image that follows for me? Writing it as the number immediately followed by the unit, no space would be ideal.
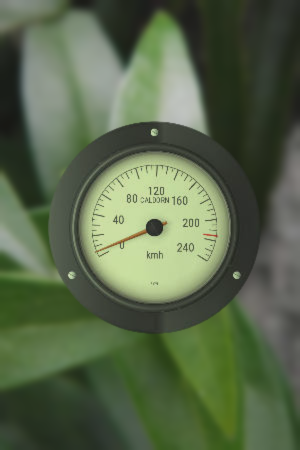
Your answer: 5km/h
